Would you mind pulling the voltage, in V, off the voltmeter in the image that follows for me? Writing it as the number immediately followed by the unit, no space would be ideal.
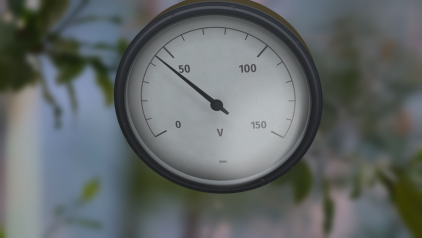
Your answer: 45V
